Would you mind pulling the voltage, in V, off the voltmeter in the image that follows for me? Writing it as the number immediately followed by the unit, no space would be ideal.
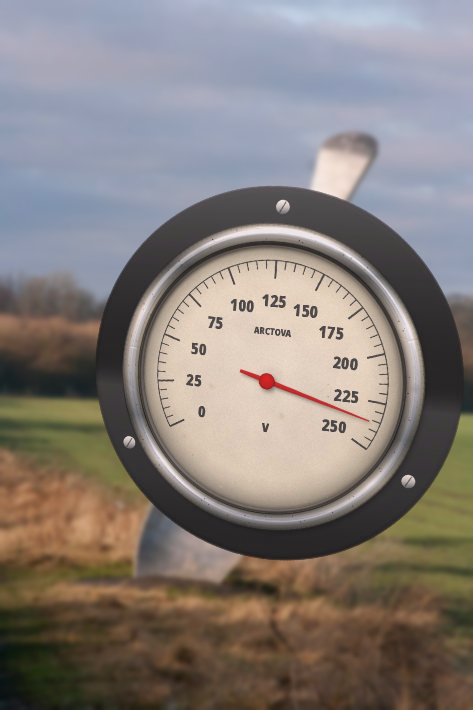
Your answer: 235V
